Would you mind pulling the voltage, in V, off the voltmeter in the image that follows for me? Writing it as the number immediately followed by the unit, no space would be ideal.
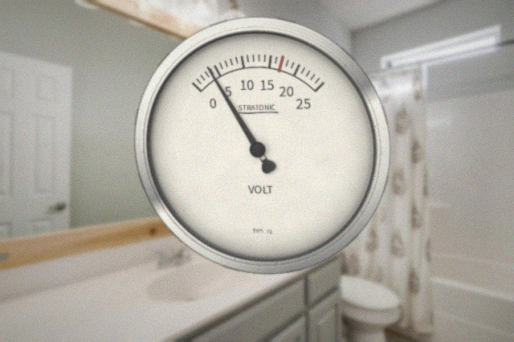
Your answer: 4V
